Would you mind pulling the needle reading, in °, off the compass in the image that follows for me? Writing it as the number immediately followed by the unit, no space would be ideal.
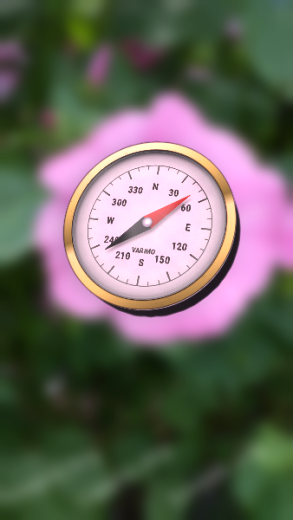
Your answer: 50°
